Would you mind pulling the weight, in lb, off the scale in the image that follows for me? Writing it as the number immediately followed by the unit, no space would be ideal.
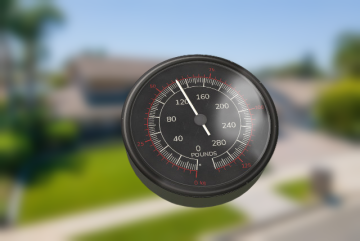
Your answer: 130lb
